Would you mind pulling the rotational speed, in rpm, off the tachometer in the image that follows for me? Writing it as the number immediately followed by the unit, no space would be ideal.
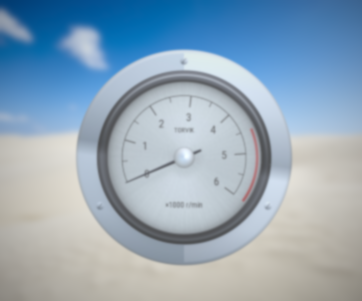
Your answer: 0rpm
